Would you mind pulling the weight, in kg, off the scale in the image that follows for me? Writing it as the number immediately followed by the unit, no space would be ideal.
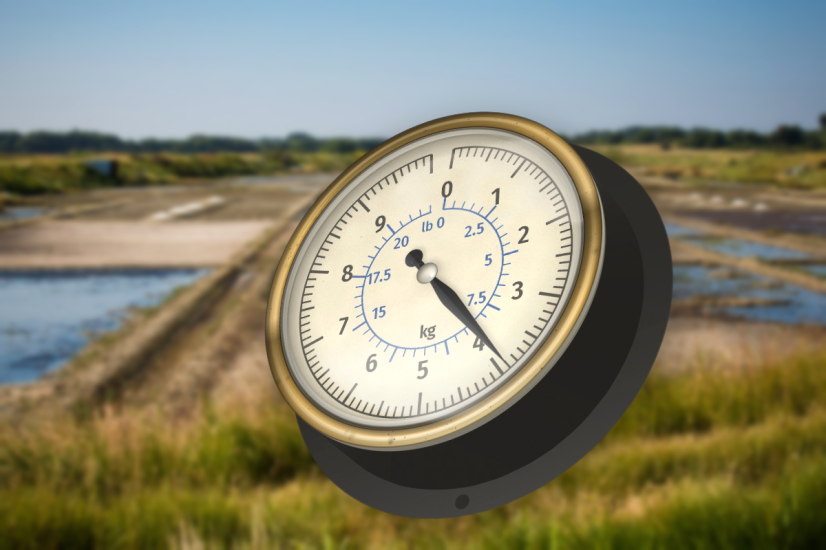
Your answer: 3.9kg
